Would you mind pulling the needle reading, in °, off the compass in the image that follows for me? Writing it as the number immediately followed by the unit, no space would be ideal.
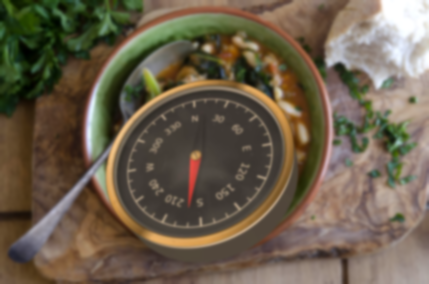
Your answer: 190°
